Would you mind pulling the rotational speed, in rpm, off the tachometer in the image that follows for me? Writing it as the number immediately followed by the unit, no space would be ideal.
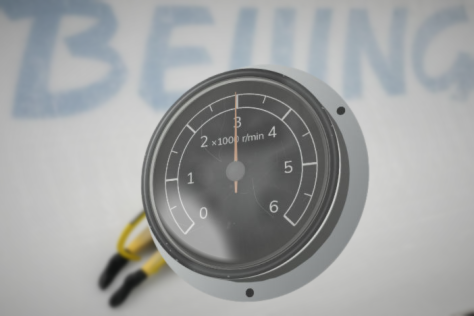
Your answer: 3000rpm
